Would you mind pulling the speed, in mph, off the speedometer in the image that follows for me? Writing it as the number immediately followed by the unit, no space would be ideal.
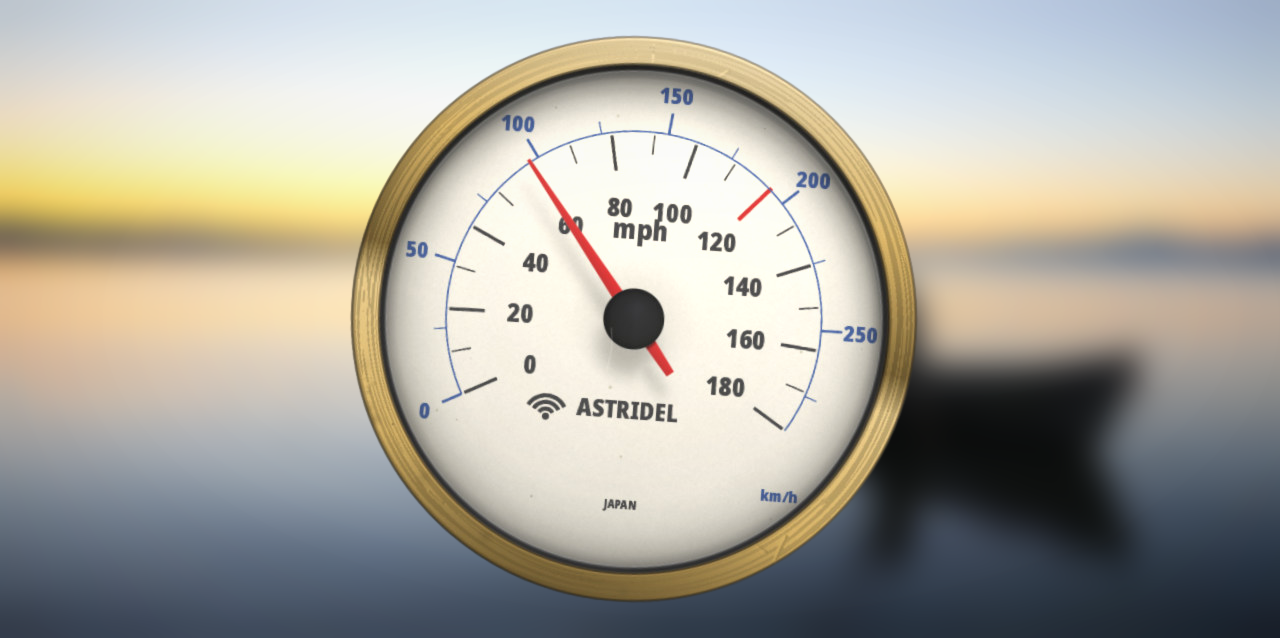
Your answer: 60mph
